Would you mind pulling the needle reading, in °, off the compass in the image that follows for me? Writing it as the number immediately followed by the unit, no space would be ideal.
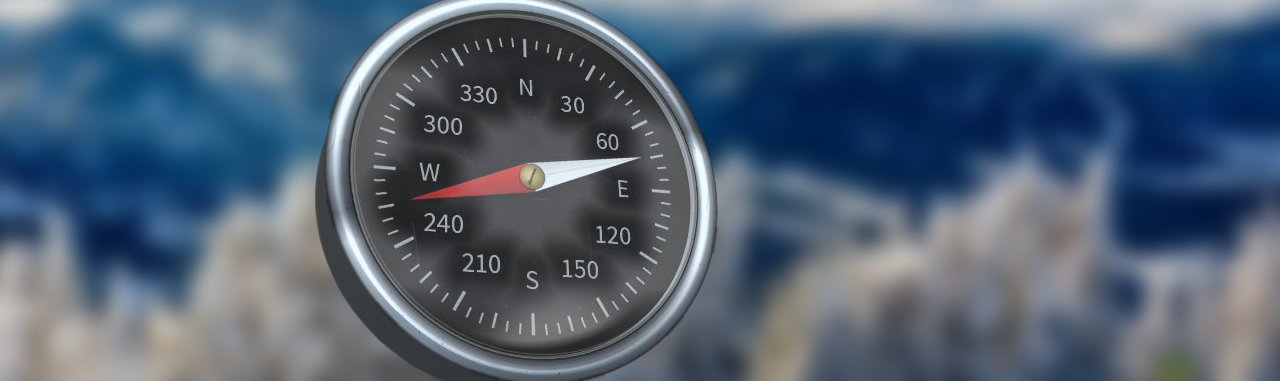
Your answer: 255°
